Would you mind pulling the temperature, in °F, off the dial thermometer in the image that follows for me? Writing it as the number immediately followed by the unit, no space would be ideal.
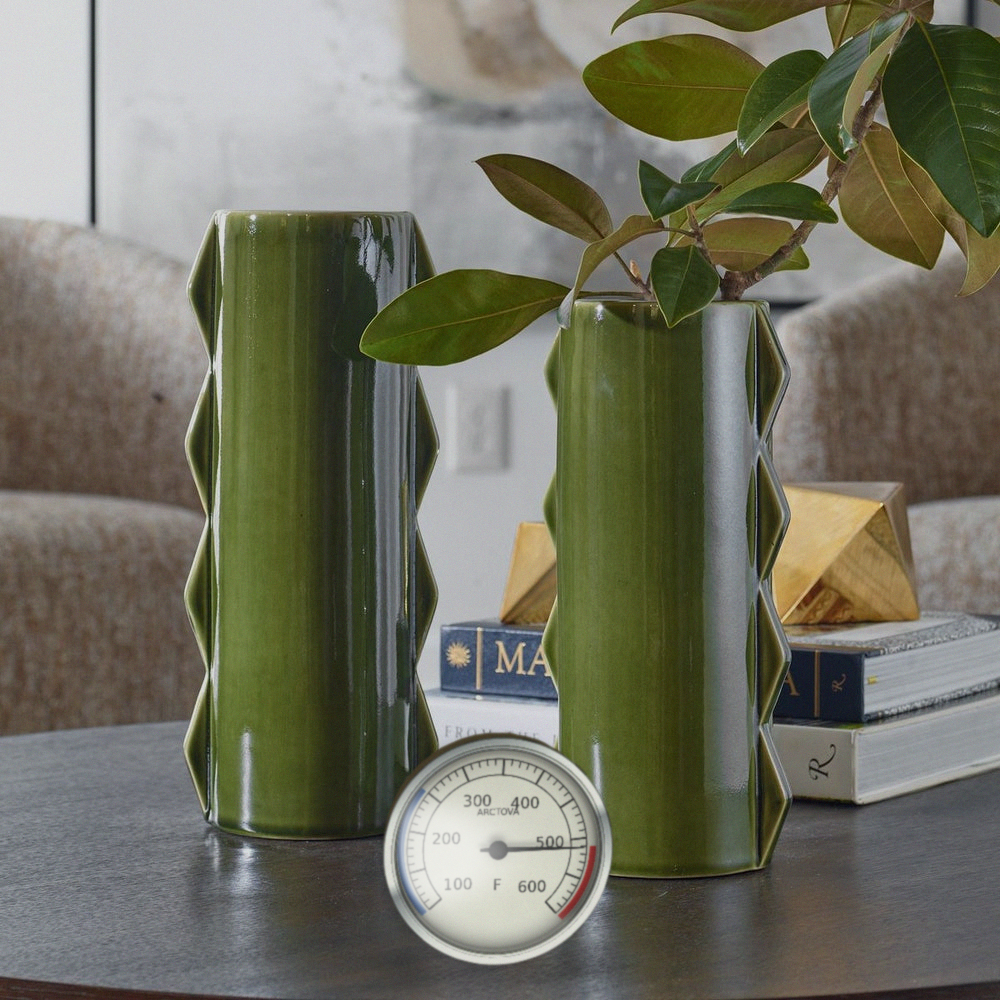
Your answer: 510°F
